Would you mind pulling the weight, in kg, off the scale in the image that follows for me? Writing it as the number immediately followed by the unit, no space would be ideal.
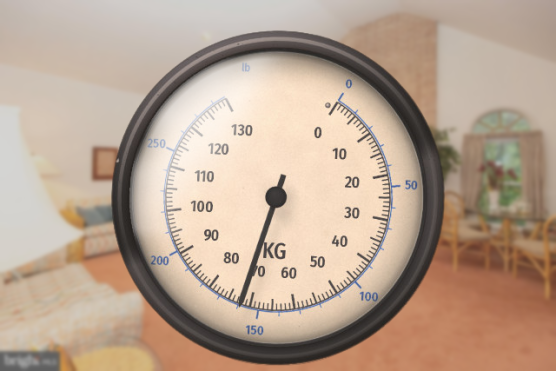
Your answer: 72kg
